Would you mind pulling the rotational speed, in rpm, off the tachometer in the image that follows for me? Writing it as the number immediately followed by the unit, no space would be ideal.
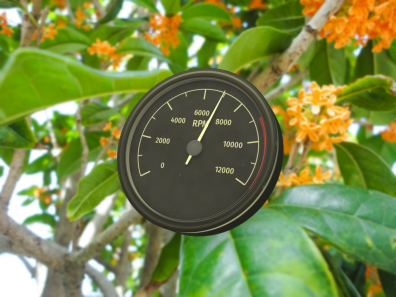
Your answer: 7000rpm
